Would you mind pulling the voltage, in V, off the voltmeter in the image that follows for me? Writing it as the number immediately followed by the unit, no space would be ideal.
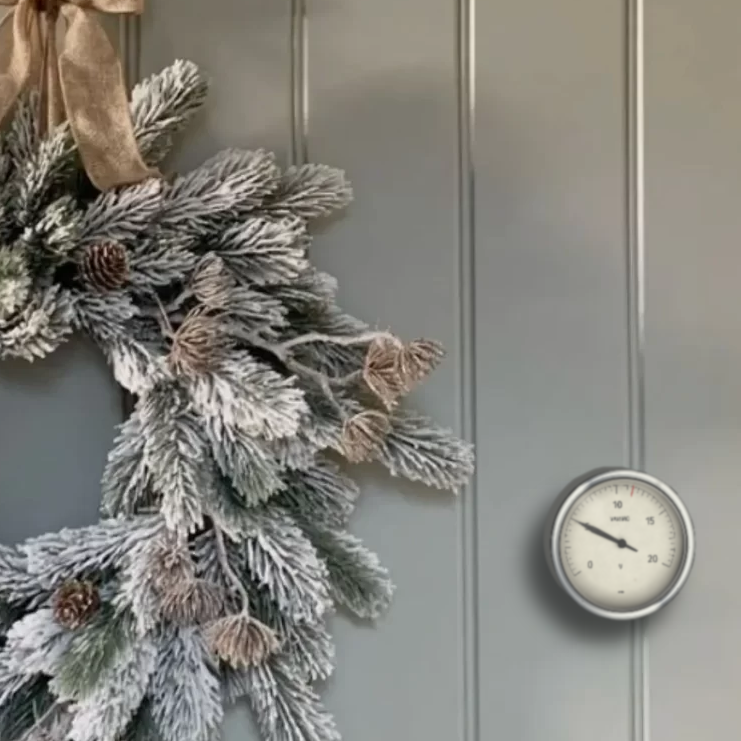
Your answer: 5V
